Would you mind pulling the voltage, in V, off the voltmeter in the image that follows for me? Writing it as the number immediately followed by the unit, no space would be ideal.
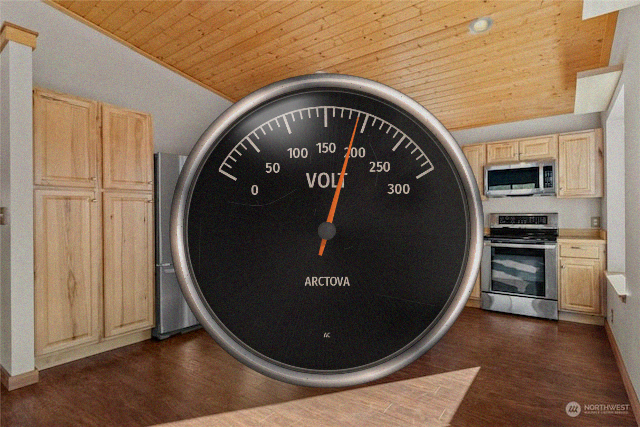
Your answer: 190V
